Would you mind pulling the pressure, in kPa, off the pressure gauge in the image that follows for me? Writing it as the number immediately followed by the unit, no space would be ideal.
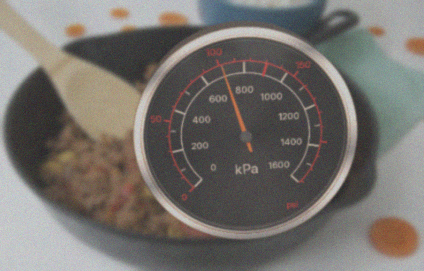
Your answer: 700kPa
